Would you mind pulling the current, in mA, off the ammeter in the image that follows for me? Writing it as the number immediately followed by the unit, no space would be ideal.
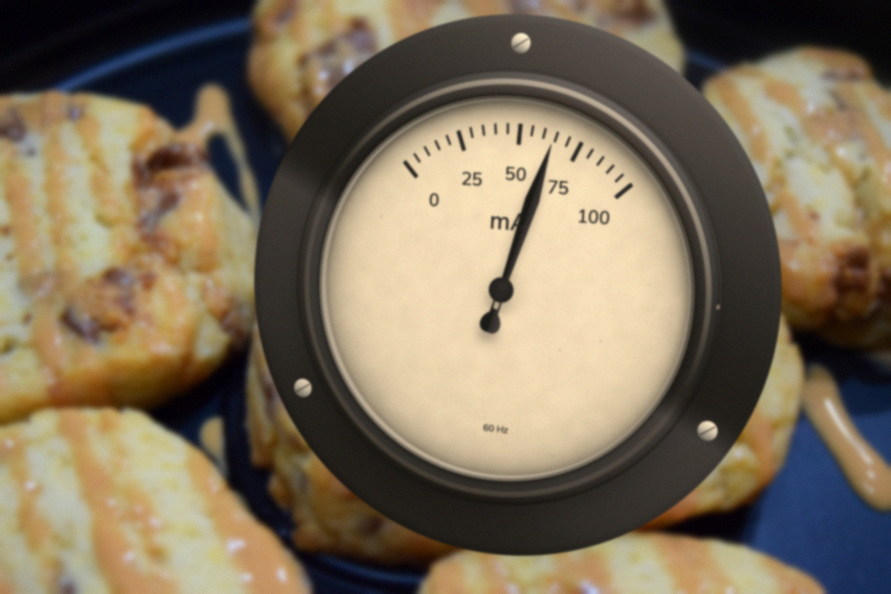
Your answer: 65mA
